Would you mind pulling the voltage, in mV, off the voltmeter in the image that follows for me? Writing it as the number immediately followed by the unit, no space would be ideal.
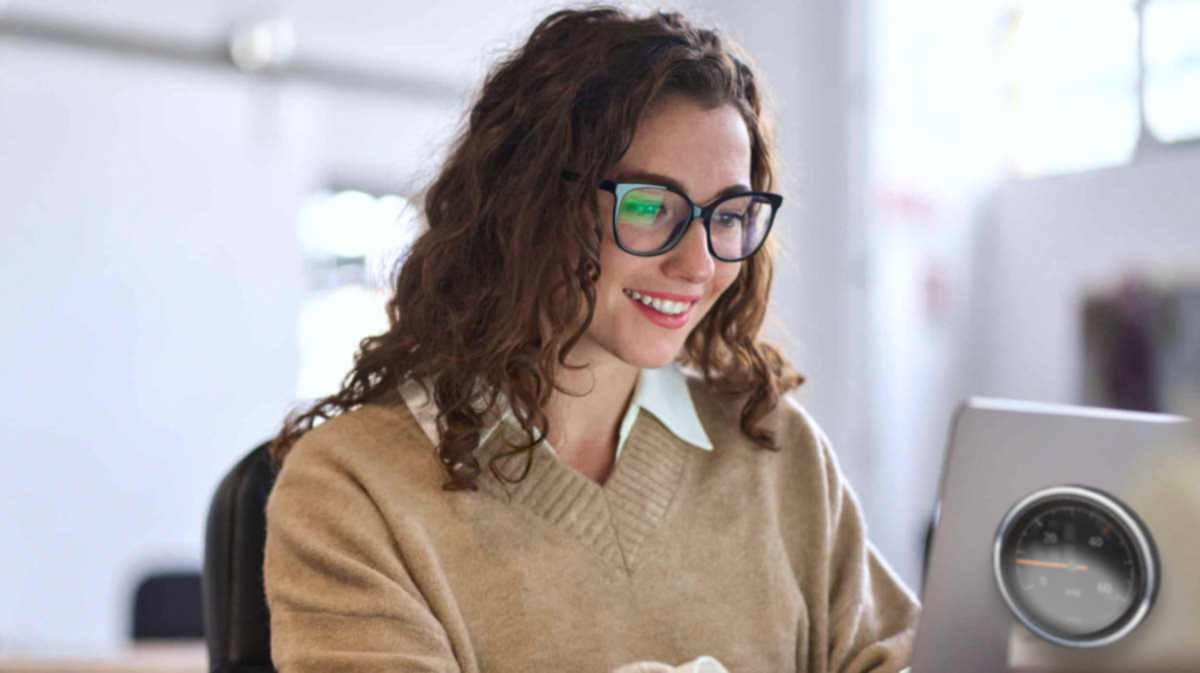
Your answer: 7.5mV
